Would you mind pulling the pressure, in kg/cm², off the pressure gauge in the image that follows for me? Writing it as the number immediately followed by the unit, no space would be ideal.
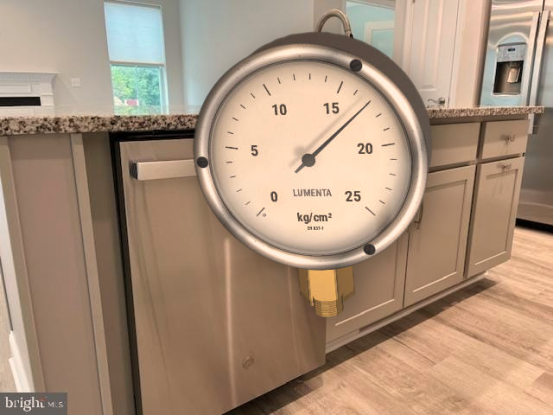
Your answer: 17kg/cm²
